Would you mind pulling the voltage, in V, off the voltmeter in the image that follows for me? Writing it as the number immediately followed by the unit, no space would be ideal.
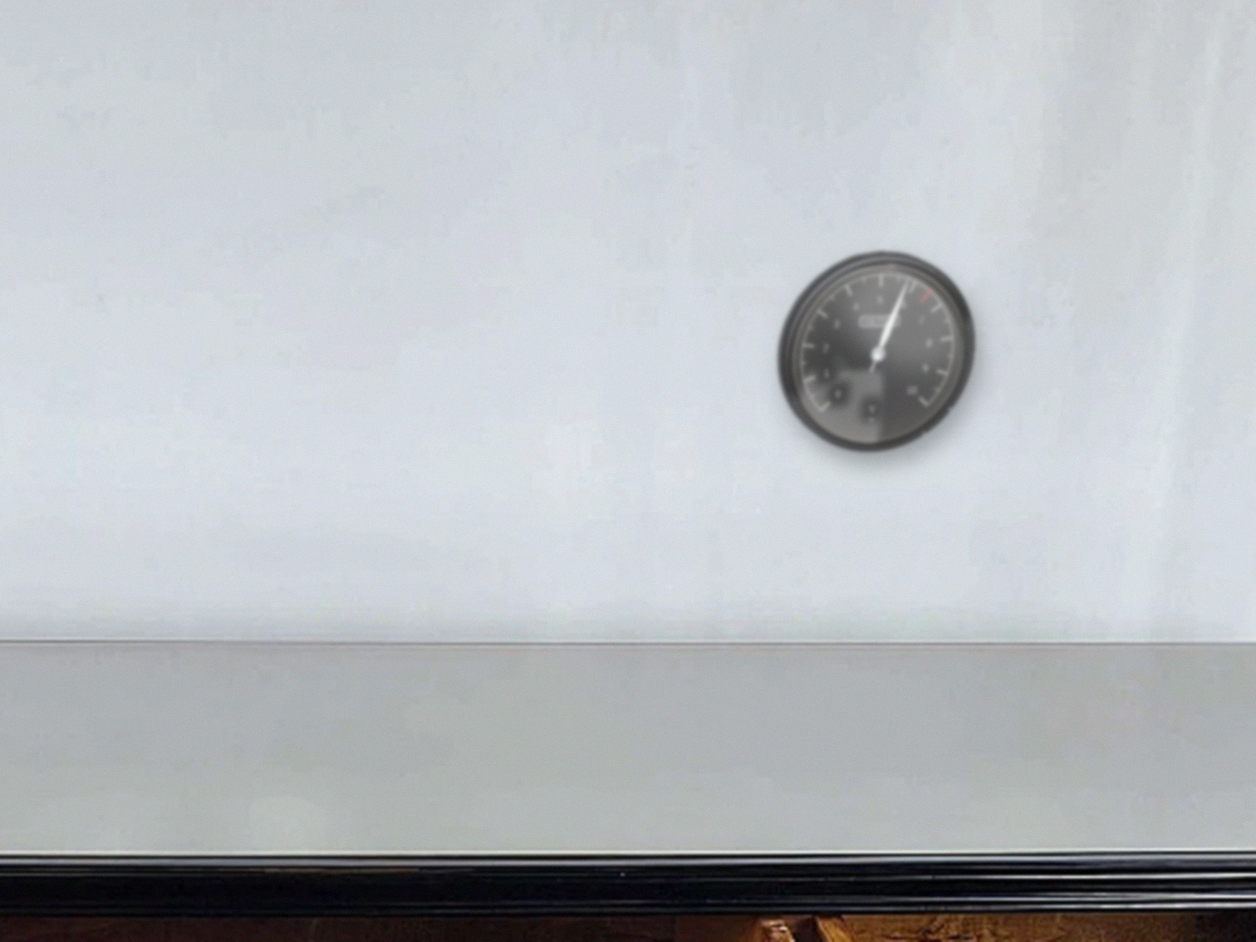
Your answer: 5.75V
